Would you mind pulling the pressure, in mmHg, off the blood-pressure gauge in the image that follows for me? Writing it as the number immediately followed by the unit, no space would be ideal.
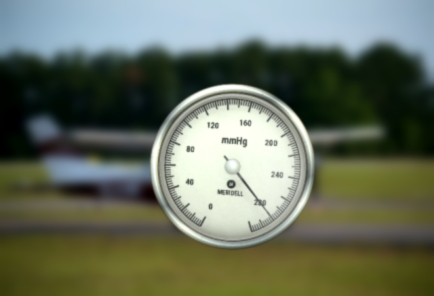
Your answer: 280mmHg
